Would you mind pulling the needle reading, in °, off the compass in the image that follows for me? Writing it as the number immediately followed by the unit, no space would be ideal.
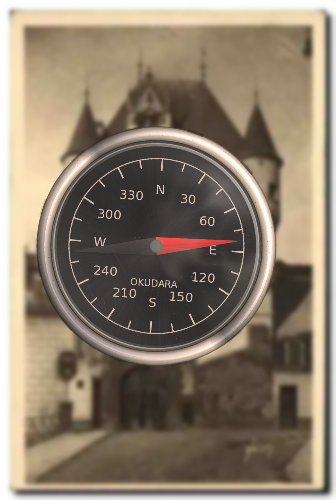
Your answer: 82.5°
